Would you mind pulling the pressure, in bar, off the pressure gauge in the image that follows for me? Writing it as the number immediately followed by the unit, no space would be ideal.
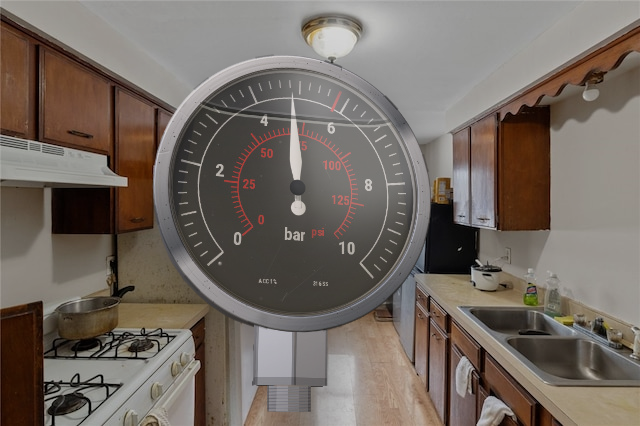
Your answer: 4.8bar
